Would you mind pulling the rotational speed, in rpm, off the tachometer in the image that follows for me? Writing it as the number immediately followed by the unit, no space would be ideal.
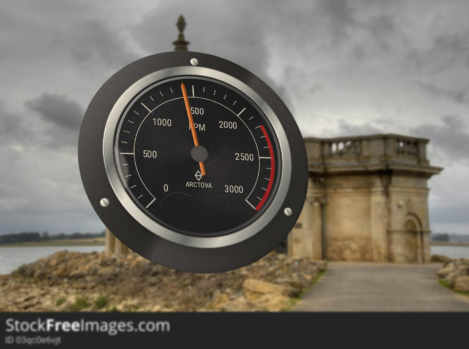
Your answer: 1400rpm
